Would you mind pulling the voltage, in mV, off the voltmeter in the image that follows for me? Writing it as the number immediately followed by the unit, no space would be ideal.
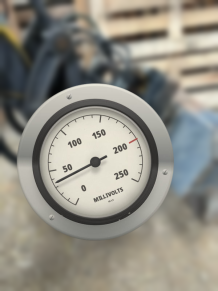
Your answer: 35mV
